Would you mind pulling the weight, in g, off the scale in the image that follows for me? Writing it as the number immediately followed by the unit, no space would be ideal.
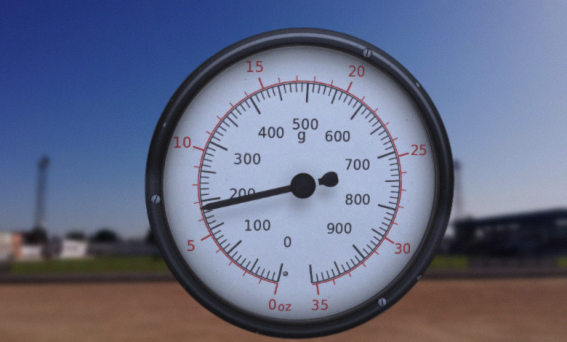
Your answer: 190g
